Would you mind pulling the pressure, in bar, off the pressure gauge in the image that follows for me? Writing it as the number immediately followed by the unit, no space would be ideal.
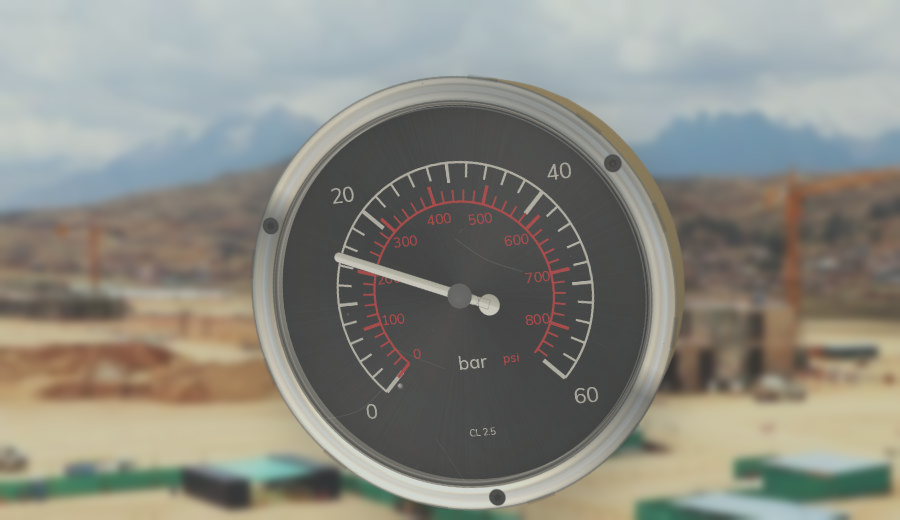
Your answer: 15bar
